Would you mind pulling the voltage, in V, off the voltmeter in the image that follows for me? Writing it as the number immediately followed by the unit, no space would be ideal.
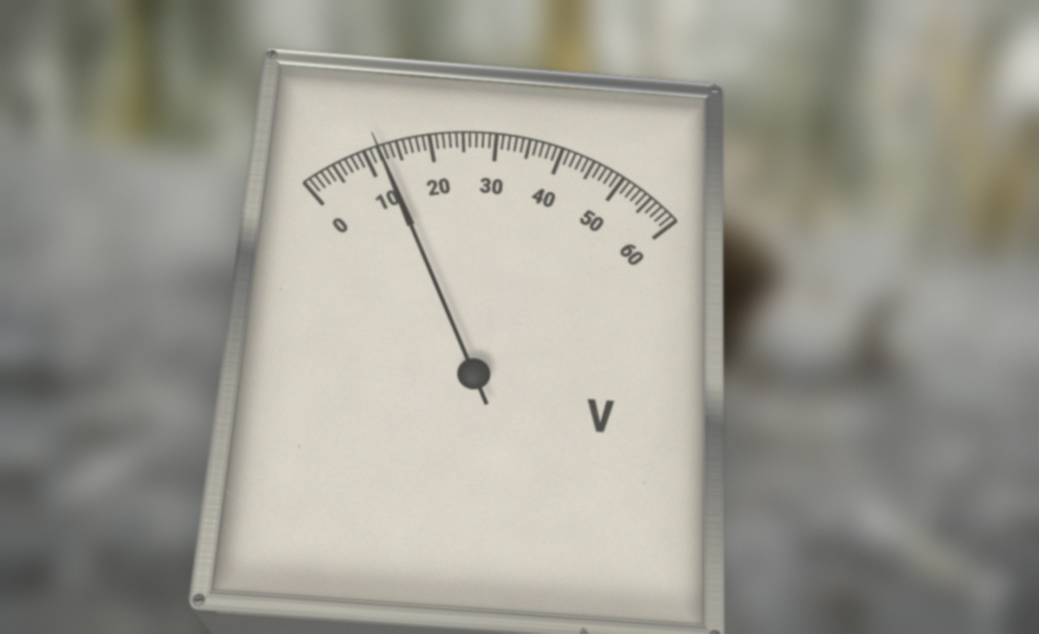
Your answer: 12V
